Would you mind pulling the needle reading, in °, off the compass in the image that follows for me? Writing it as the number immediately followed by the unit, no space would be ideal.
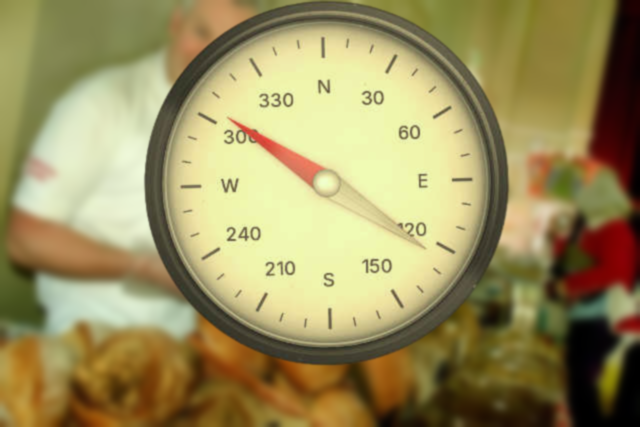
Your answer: 305°
